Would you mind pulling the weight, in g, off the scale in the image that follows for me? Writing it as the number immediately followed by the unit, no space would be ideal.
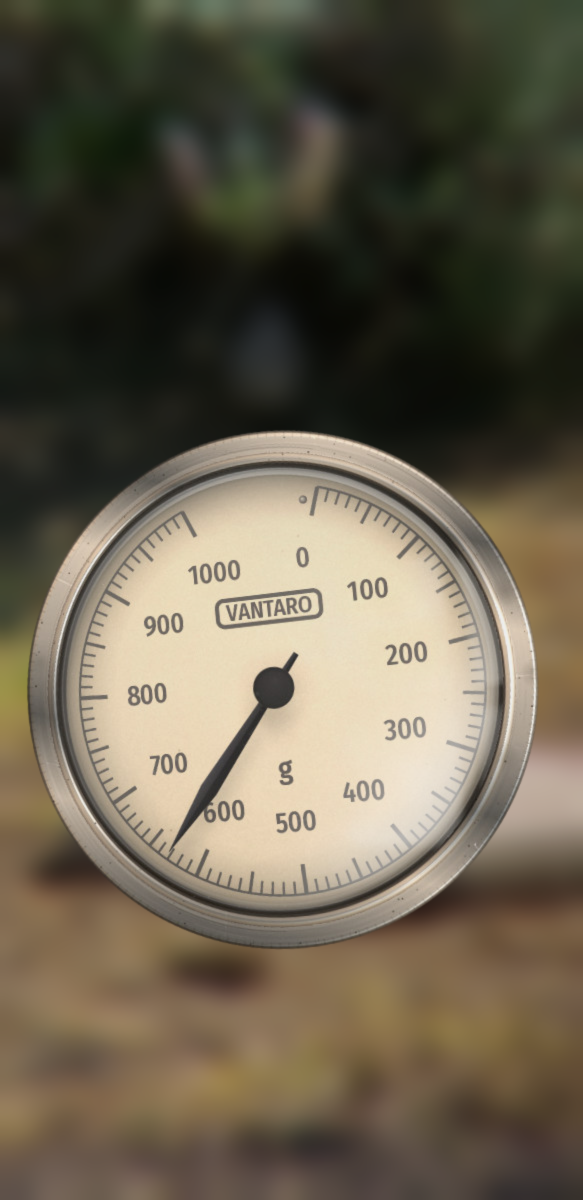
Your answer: 630g
